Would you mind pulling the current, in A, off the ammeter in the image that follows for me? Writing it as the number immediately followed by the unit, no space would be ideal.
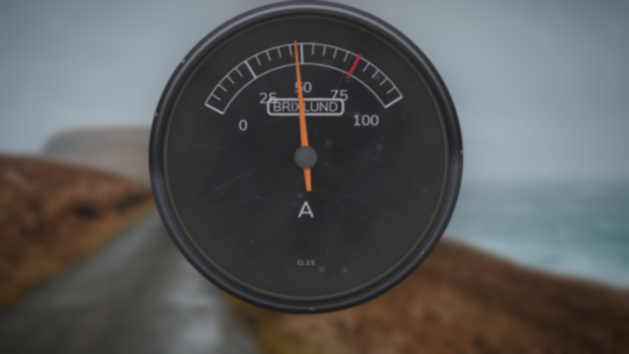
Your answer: 47.5A
